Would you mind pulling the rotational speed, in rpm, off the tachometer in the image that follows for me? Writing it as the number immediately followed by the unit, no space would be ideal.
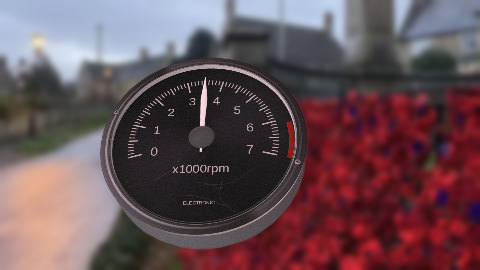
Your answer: 3500rpm
